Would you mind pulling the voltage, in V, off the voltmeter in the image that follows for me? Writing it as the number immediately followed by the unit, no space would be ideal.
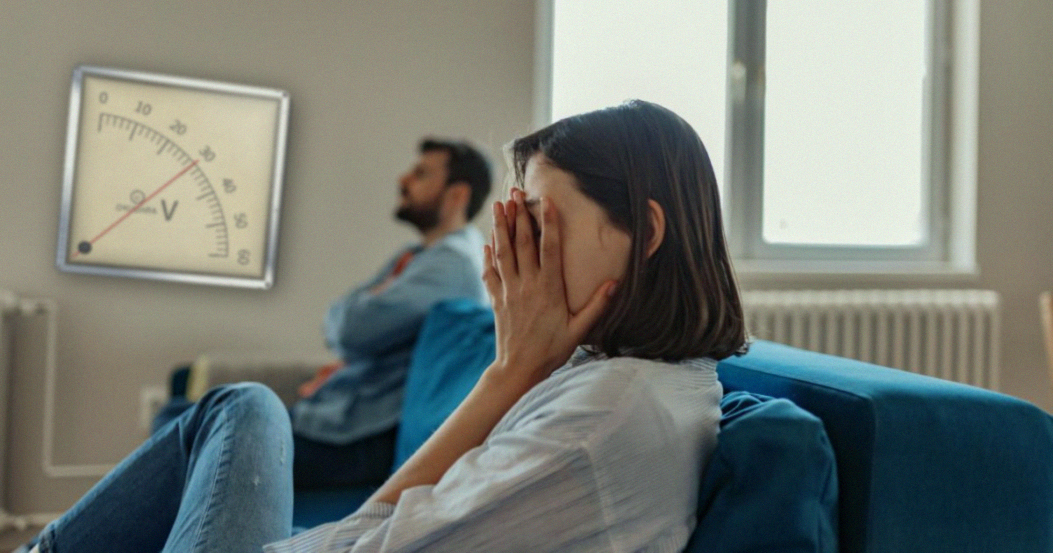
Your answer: 30V
